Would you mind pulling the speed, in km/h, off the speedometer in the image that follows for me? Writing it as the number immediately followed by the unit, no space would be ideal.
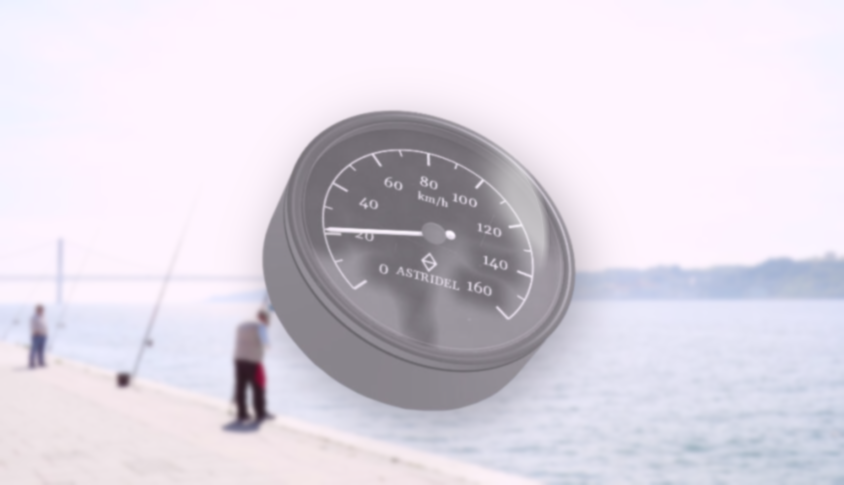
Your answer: 20km/h
